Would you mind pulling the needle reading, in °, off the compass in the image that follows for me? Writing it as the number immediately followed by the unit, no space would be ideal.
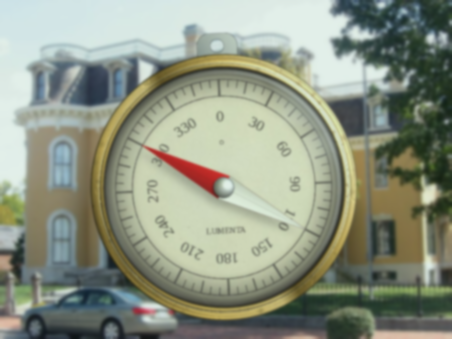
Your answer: 300°
